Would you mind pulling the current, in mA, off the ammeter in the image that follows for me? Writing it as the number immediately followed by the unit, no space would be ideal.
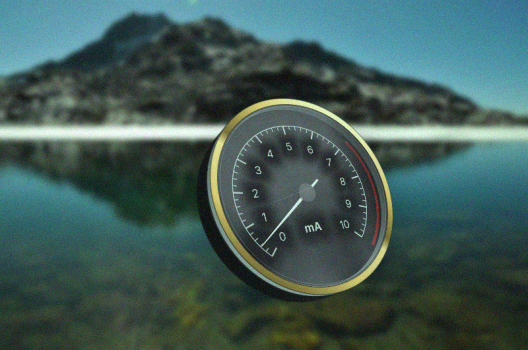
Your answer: 0.4mA
